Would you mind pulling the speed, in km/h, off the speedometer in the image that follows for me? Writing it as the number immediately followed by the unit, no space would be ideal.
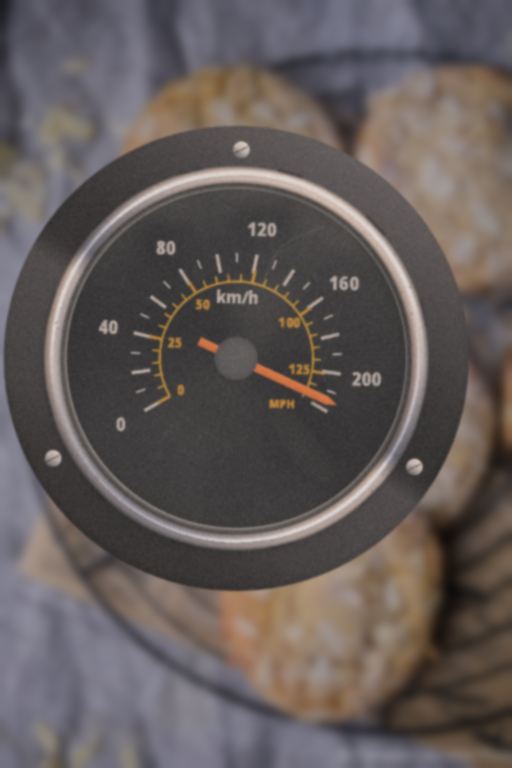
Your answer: 215km/h
